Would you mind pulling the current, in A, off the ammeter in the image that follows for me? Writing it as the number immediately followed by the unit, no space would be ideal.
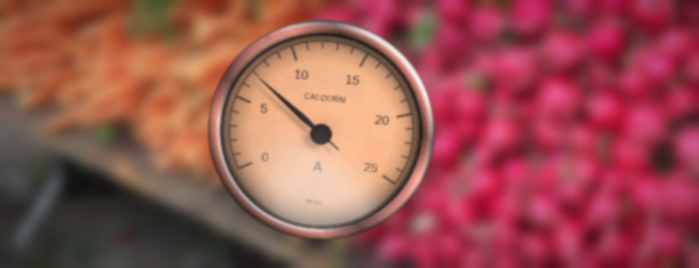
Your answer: 7A
